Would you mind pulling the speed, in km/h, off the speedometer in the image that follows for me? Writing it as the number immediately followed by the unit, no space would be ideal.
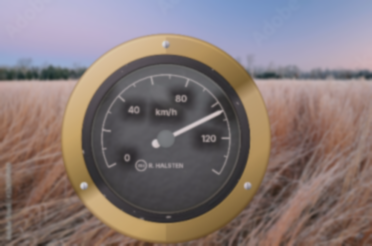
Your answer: 105km/h
